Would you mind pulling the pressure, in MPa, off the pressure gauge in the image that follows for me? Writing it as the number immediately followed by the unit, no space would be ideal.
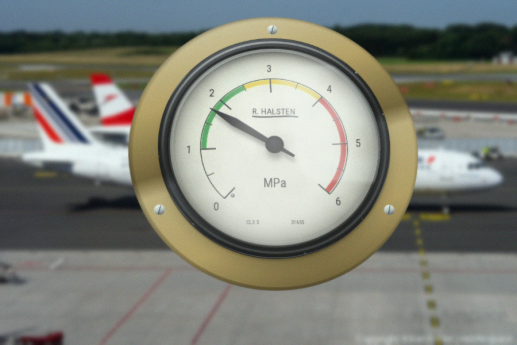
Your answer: 1.75MPa
